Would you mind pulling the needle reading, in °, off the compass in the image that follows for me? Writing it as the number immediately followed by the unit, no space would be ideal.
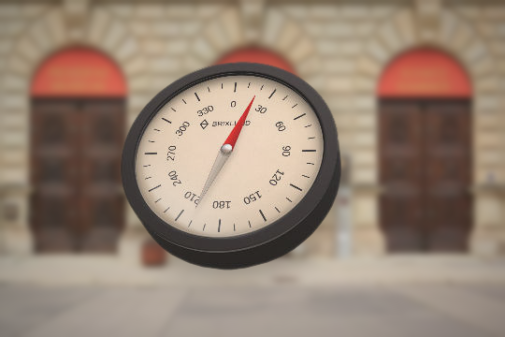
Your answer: 20°
